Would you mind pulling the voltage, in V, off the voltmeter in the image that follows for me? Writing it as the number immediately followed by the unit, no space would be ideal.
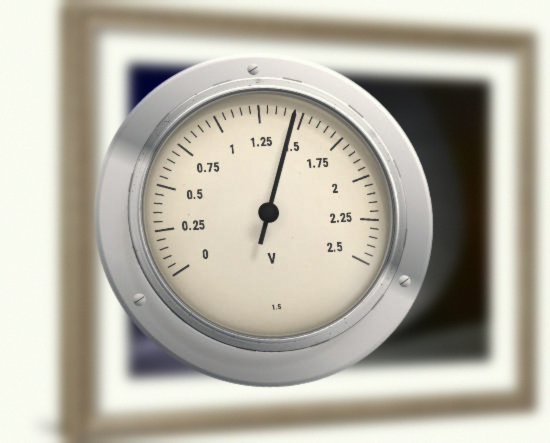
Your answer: 1.45V
